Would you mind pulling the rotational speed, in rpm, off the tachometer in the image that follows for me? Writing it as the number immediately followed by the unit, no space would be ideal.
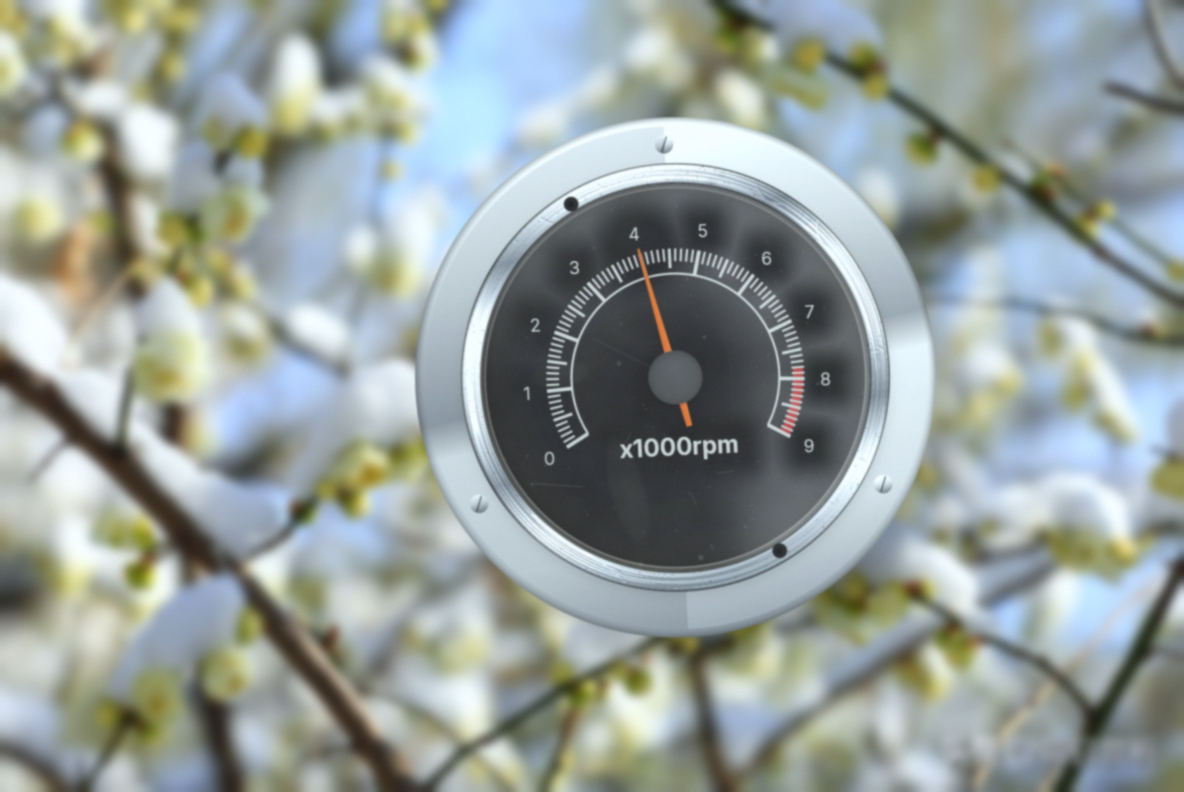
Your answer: 4000rpm
